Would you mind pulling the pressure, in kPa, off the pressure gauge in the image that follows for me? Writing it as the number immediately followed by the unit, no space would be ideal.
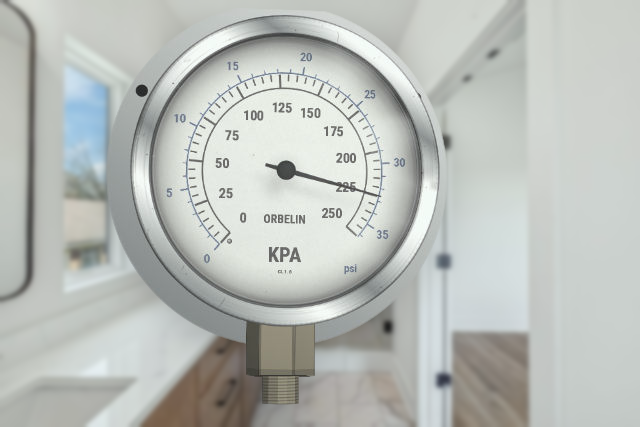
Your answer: 225kPa
